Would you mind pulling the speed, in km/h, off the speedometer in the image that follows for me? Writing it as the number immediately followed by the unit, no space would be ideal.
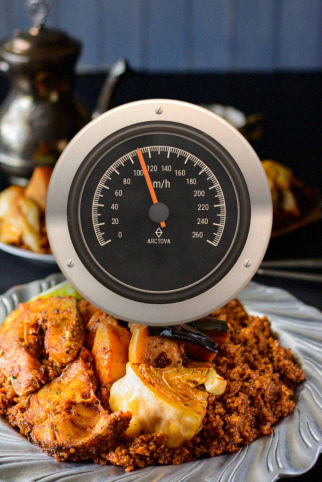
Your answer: 110km/h
